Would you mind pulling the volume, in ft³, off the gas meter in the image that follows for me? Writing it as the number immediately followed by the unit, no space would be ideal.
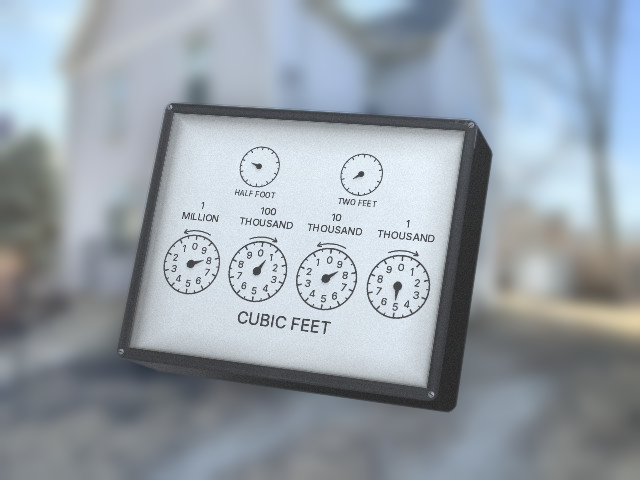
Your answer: 808500ft³
